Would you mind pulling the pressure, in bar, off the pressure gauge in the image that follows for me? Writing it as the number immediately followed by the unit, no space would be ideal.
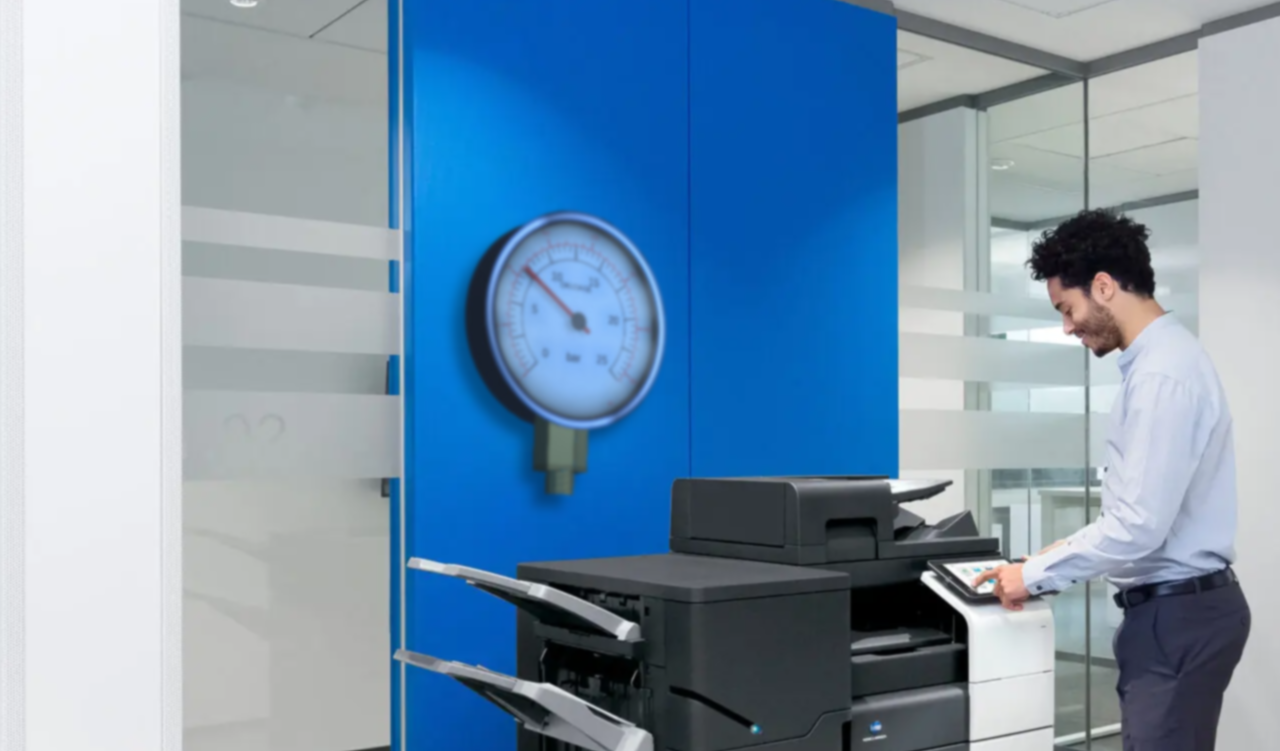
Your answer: 7.5bar
